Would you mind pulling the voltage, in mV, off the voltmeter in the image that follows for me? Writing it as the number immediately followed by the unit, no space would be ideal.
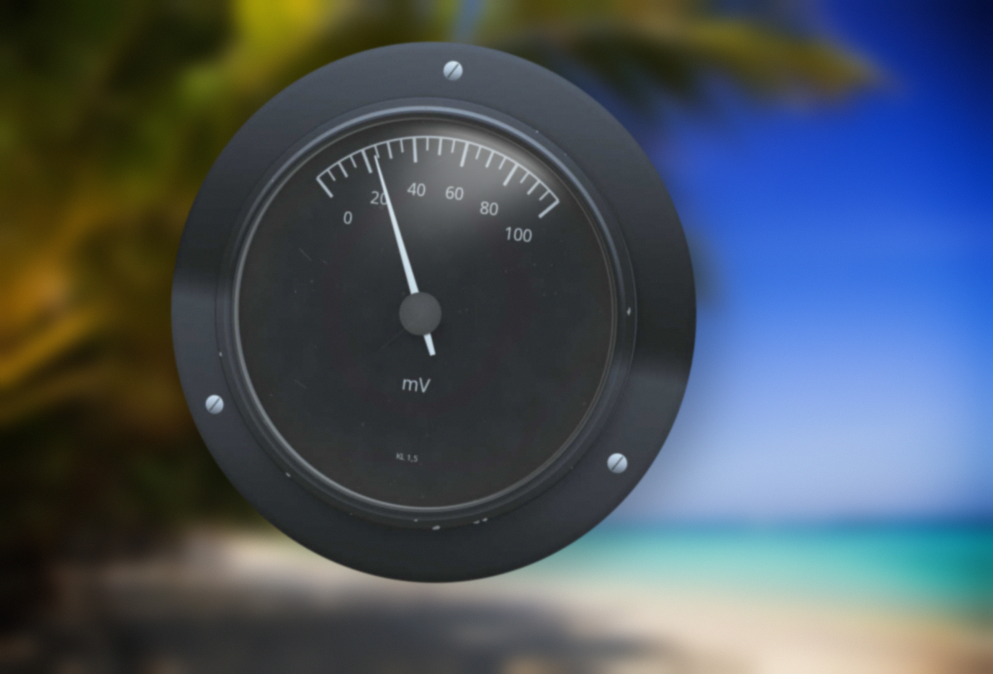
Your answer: 25mV
